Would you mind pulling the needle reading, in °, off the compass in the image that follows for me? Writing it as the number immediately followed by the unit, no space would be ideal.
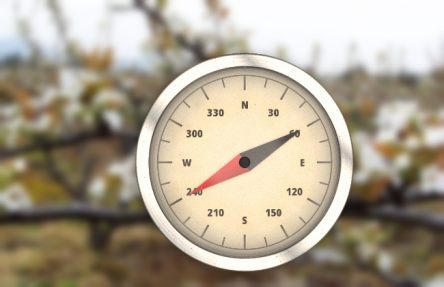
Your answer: 240°
